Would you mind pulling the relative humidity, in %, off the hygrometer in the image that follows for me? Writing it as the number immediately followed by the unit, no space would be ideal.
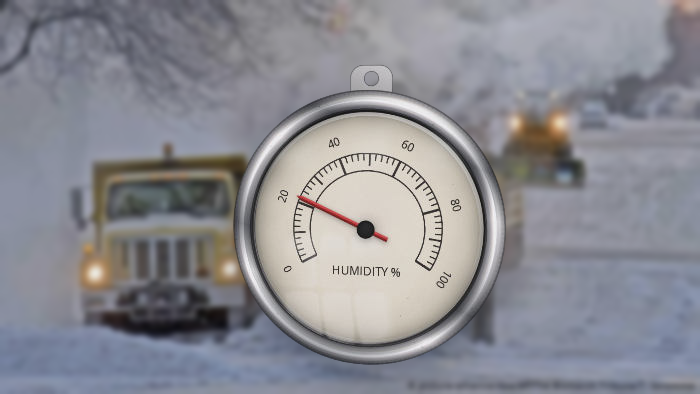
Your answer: 22%
